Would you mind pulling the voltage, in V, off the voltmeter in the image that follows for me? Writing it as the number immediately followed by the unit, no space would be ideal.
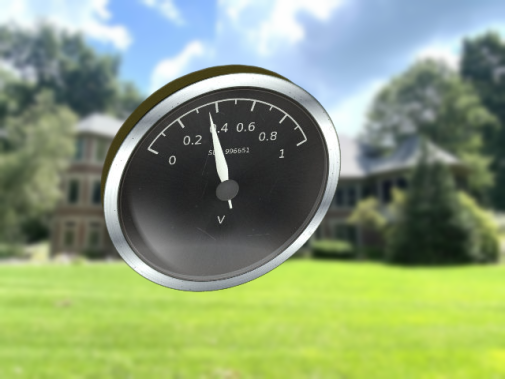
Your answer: 0.35V
